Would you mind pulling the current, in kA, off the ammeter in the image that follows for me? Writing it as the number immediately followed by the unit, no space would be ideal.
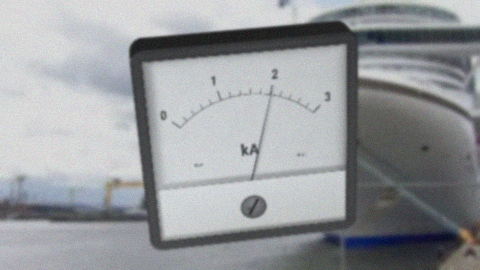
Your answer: 2kA
